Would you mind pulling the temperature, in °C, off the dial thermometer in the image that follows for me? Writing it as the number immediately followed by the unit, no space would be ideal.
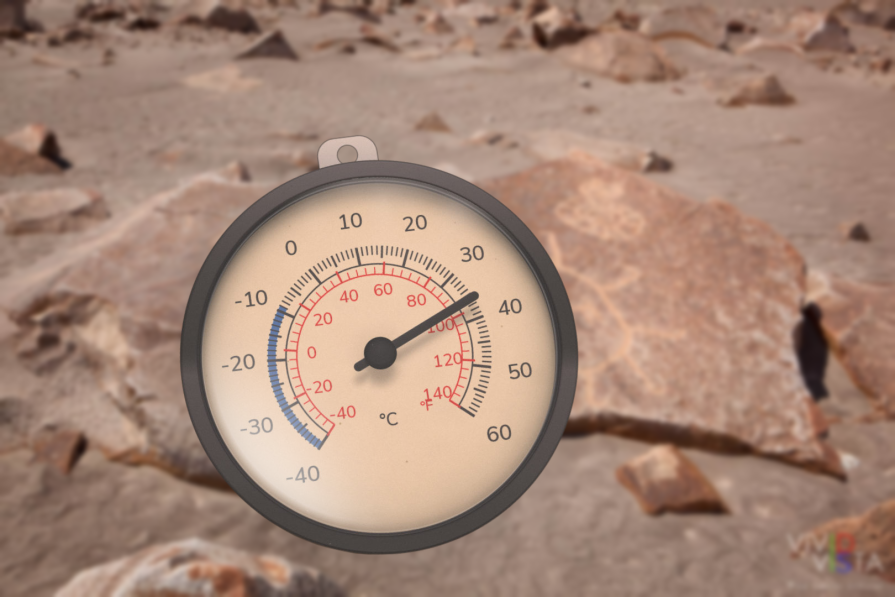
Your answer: 36°C
